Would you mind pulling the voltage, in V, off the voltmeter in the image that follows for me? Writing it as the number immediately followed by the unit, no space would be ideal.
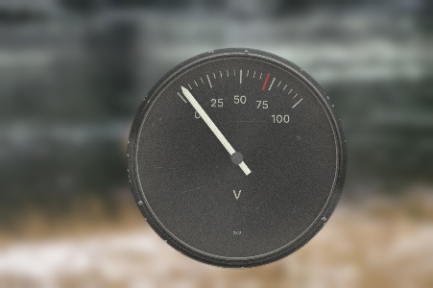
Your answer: 5V
